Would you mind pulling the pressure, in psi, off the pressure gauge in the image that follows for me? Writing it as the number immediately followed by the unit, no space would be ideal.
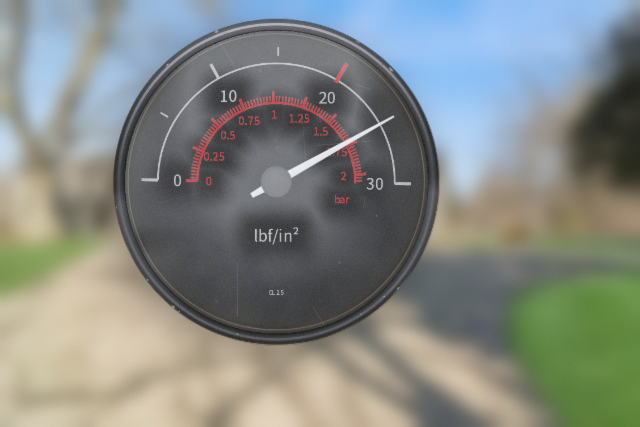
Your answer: 25psi
